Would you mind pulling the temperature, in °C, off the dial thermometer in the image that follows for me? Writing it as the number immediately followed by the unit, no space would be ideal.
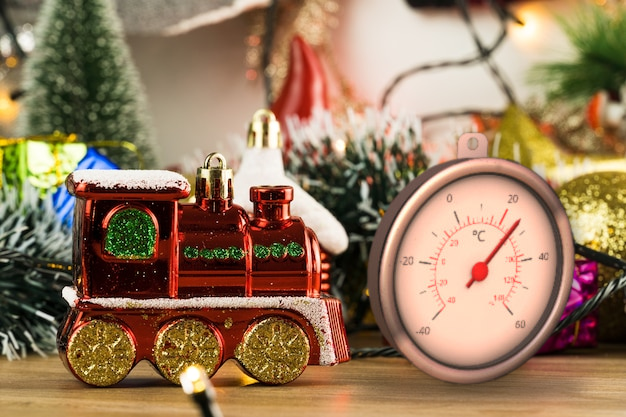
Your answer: 25°C
